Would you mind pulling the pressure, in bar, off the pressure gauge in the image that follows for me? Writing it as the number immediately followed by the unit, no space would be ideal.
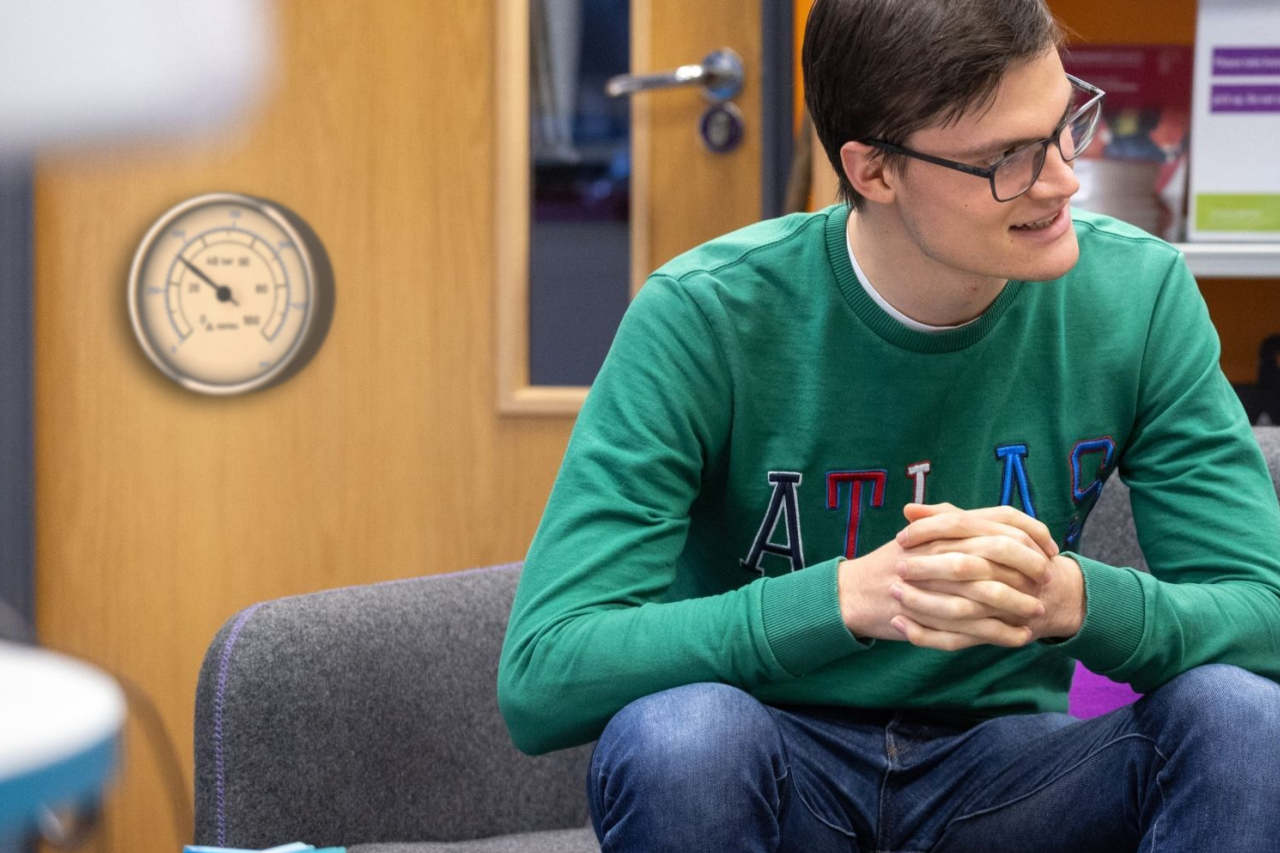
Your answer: 30bar
